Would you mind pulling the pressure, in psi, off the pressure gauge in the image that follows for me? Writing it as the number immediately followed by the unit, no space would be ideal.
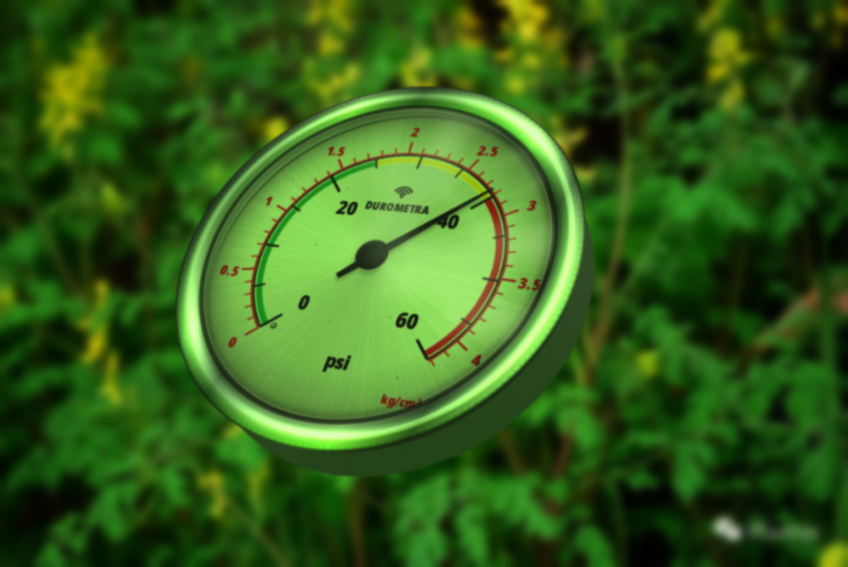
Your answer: 40psi
